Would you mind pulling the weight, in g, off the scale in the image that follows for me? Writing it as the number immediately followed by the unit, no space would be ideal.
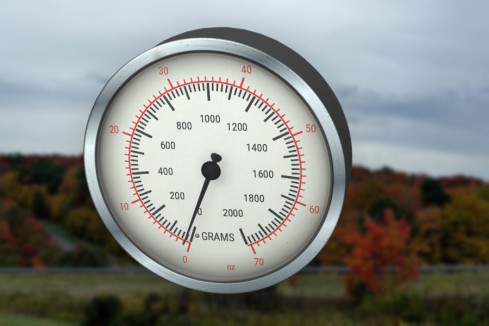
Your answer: 20g
